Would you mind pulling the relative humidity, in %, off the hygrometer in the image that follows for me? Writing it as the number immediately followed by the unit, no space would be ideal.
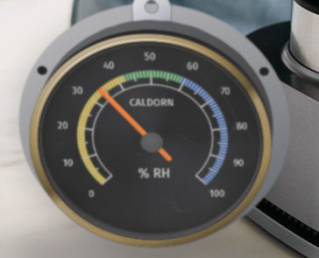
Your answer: 35%
